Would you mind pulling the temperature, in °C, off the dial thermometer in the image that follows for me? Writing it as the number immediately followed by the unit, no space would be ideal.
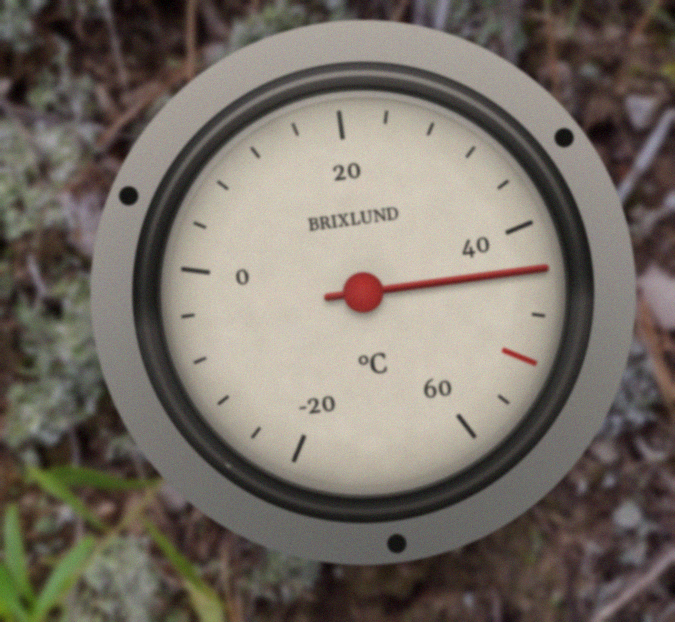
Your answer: 44°C
